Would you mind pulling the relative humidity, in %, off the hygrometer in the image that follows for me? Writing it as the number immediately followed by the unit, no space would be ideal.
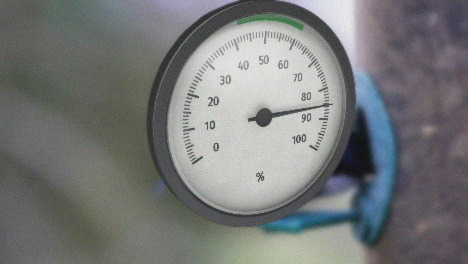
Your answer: 85%
